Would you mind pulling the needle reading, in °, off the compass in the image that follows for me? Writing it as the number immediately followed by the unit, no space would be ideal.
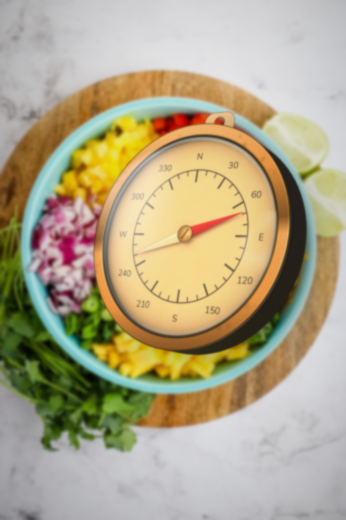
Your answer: 70°
